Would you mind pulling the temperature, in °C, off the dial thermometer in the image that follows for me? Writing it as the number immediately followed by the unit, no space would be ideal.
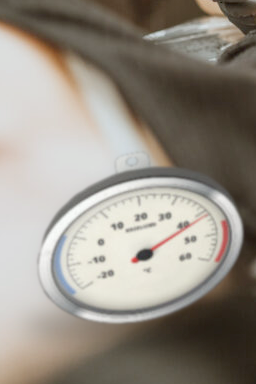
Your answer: 40°C
